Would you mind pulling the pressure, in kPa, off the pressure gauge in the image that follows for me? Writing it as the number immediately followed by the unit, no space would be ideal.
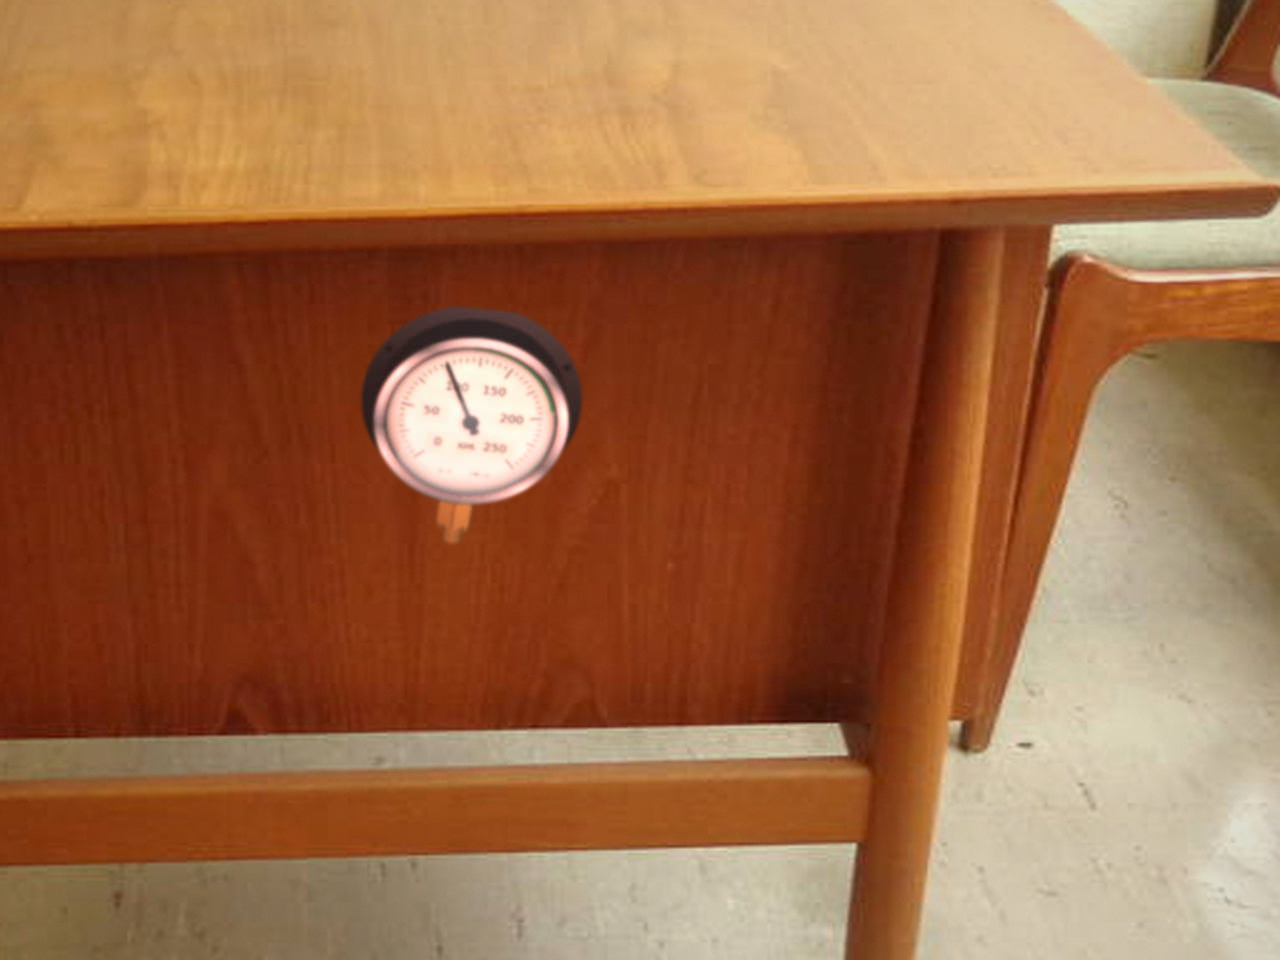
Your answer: 100kPa
